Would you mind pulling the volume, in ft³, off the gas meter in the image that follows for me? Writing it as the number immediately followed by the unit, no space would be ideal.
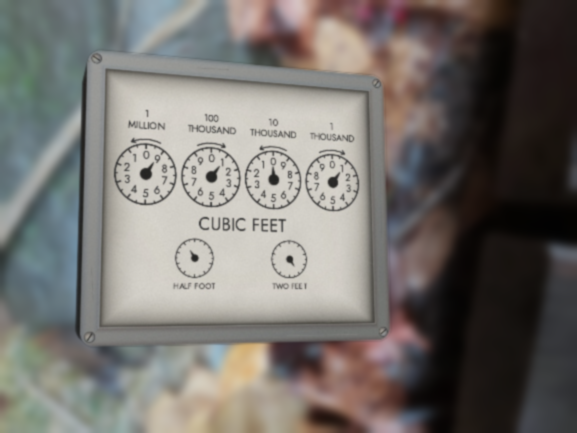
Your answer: 910100ft³
